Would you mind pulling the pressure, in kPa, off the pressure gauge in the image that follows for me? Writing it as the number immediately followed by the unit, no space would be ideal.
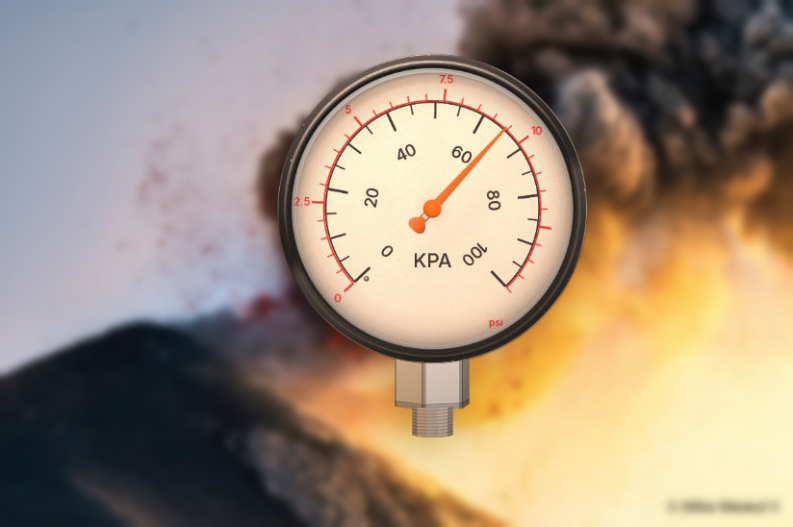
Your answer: 65kPa
